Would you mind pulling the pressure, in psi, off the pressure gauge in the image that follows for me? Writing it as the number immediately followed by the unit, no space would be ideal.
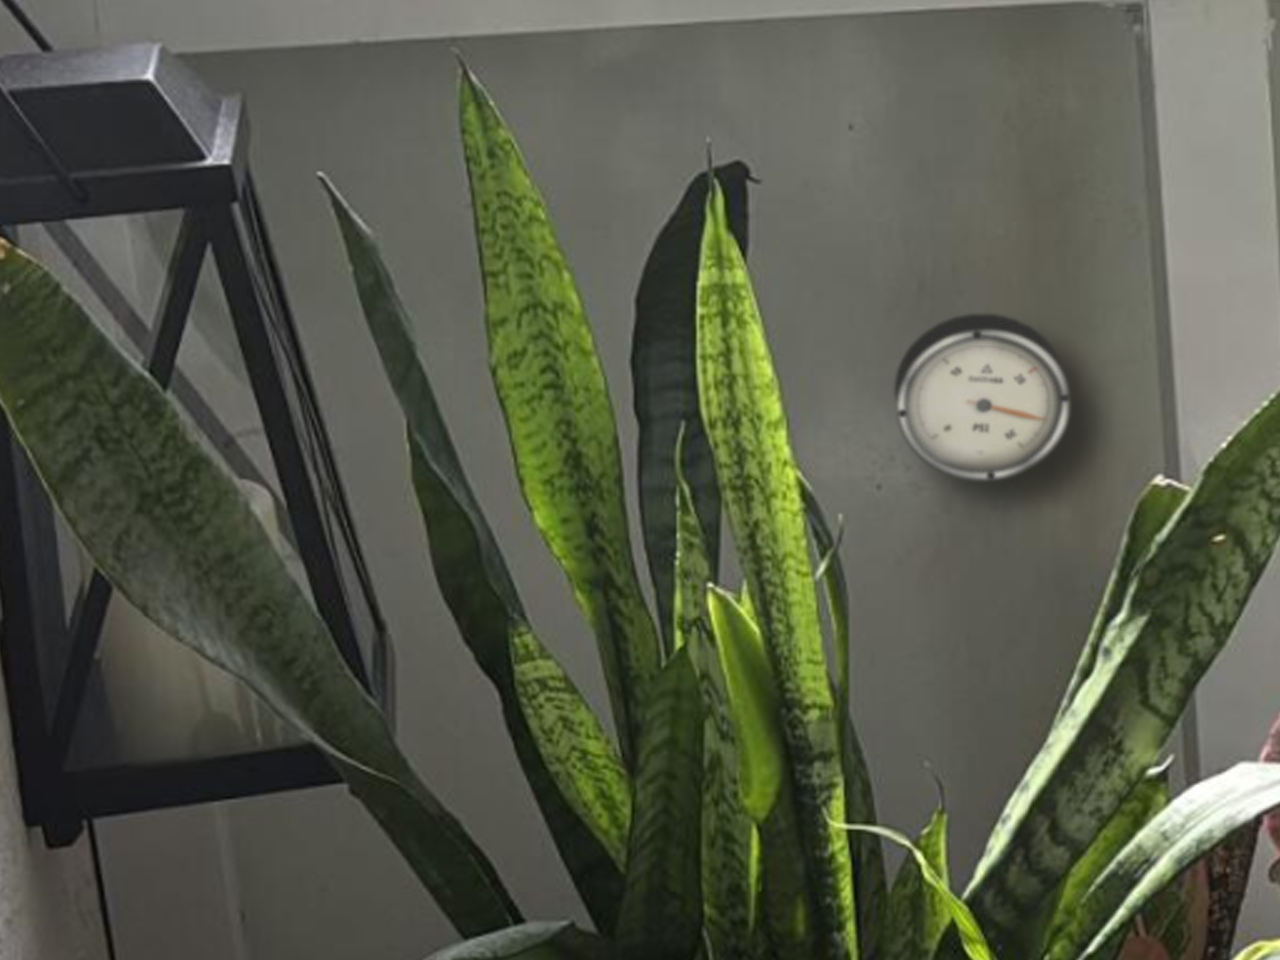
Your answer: 26psi
